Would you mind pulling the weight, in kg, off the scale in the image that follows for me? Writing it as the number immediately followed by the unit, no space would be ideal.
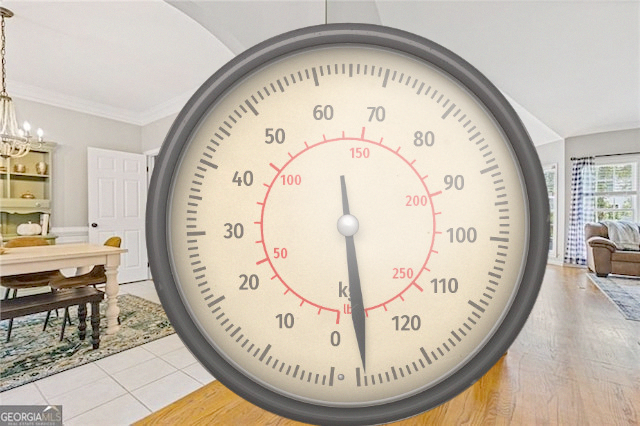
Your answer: 129kg
